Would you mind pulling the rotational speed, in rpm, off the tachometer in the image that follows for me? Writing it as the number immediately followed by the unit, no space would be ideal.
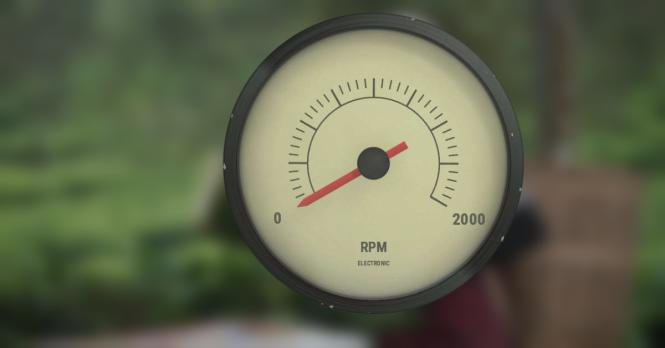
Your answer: 0rpm
